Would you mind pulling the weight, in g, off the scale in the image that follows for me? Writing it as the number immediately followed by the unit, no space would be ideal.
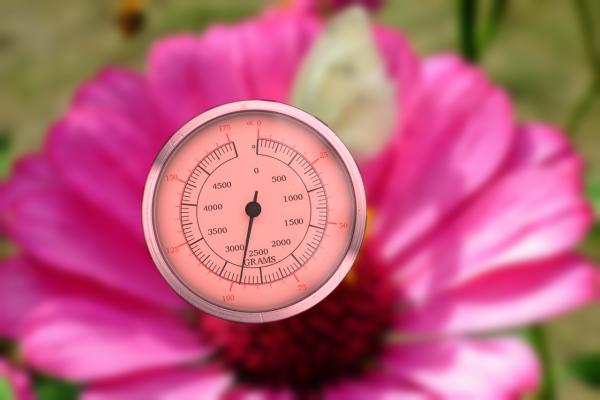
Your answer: 2750g
